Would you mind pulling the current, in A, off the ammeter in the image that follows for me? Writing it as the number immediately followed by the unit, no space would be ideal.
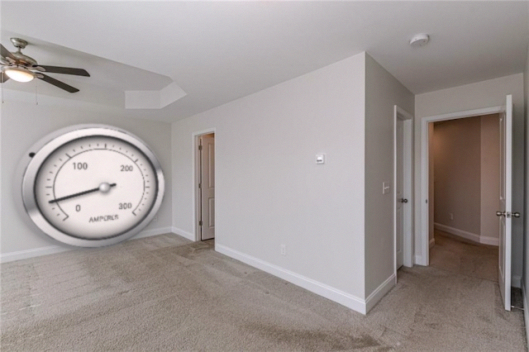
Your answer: 30A
